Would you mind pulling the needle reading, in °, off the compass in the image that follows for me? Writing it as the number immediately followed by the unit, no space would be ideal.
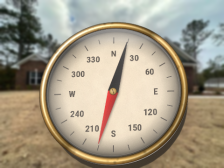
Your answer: 195°
